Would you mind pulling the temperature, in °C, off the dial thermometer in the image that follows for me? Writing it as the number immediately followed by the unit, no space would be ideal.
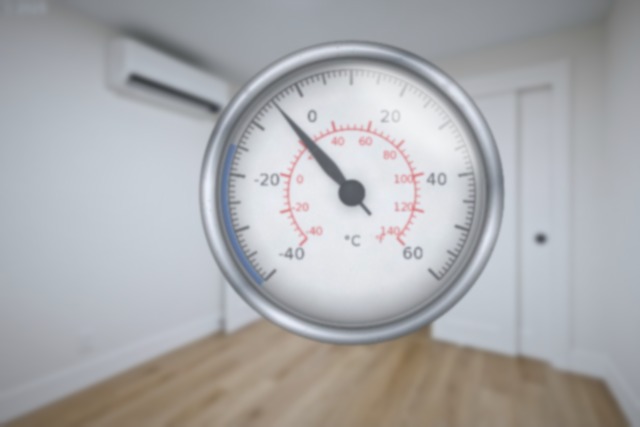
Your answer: -5°C
